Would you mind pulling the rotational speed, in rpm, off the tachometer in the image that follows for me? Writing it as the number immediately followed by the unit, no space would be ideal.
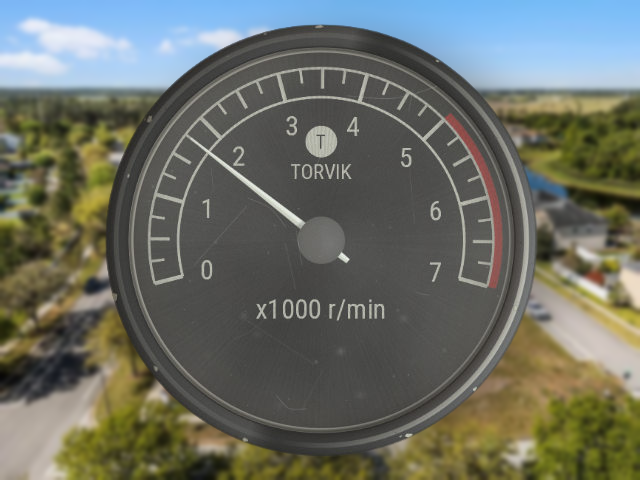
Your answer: 1750rpm
